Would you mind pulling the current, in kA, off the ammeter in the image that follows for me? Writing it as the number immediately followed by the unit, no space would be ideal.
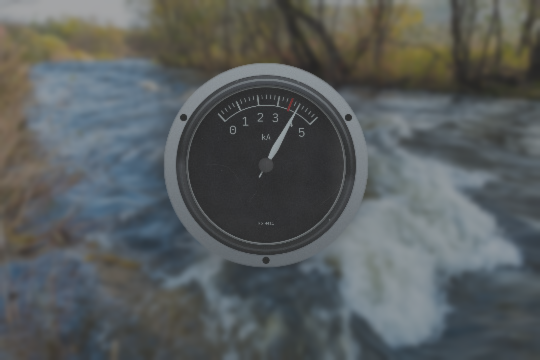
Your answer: 4kA
